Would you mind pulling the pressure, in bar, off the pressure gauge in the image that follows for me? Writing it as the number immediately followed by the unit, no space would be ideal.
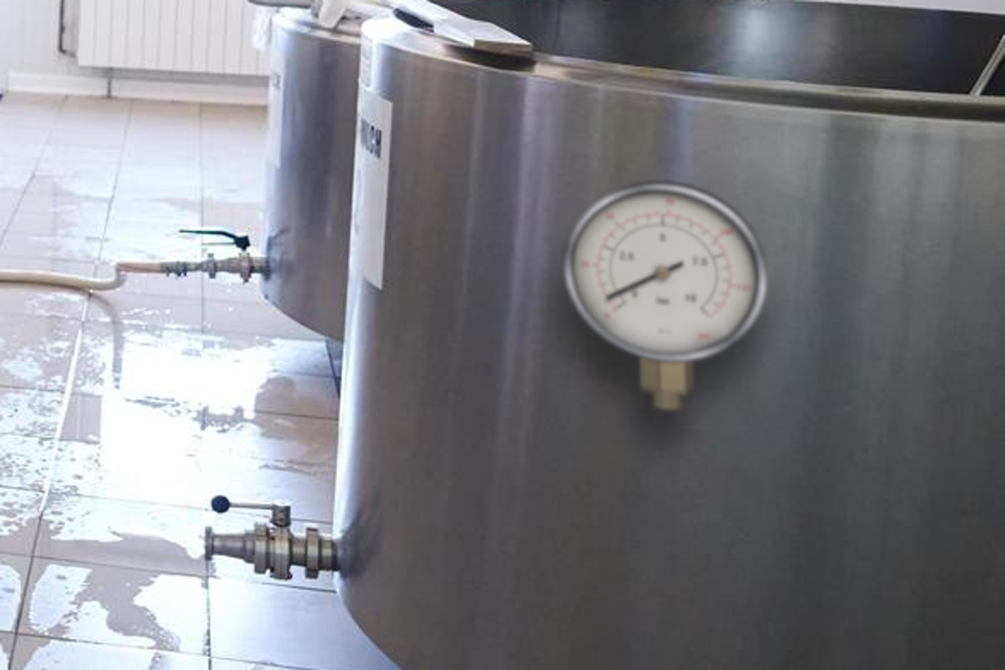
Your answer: 0.5bar
